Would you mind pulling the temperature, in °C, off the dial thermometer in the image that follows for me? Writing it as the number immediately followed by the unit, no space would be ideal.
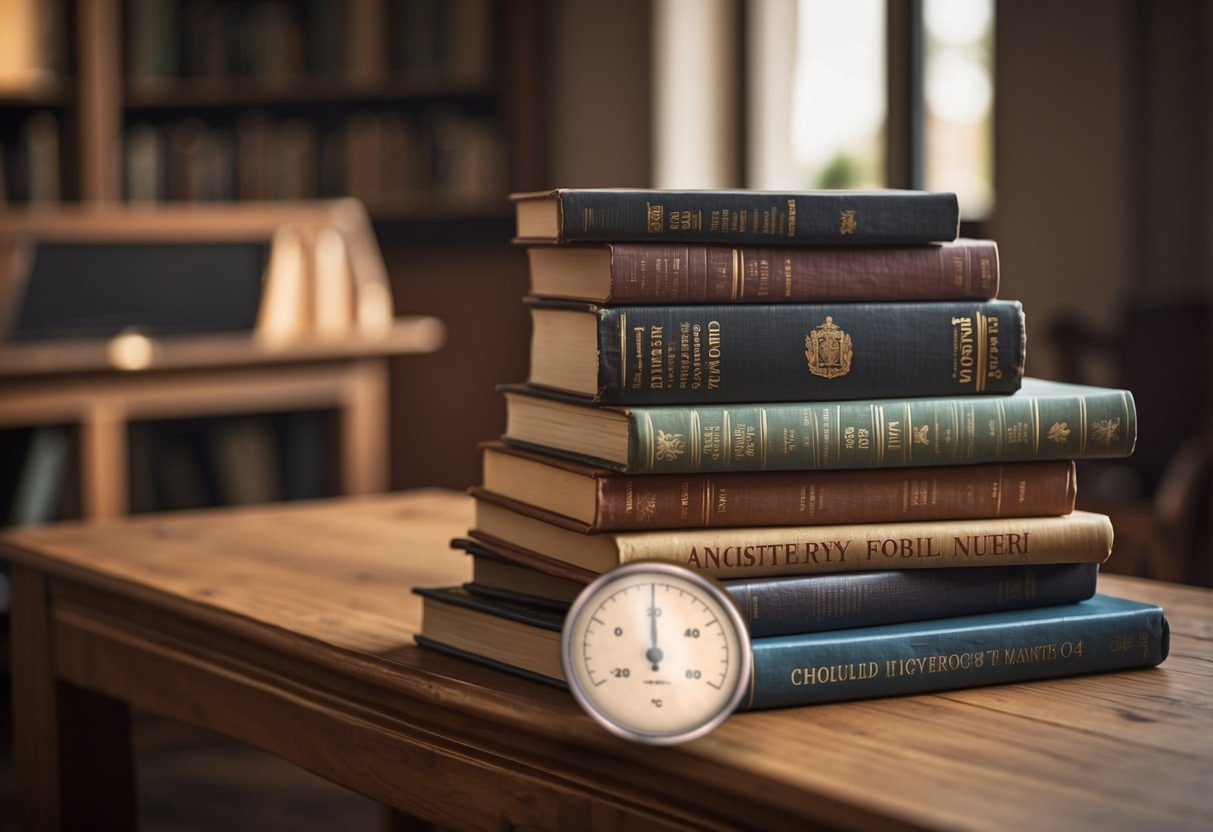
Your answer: 20°C
